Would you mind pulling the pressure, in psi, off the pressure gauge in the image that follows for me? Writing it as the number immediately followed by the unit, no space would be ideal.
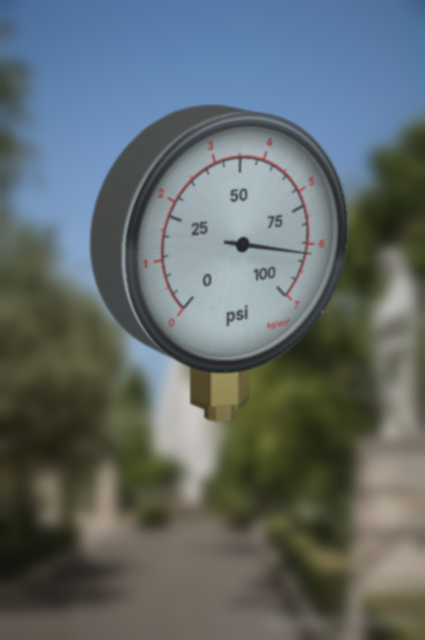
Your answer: 87.5psi
